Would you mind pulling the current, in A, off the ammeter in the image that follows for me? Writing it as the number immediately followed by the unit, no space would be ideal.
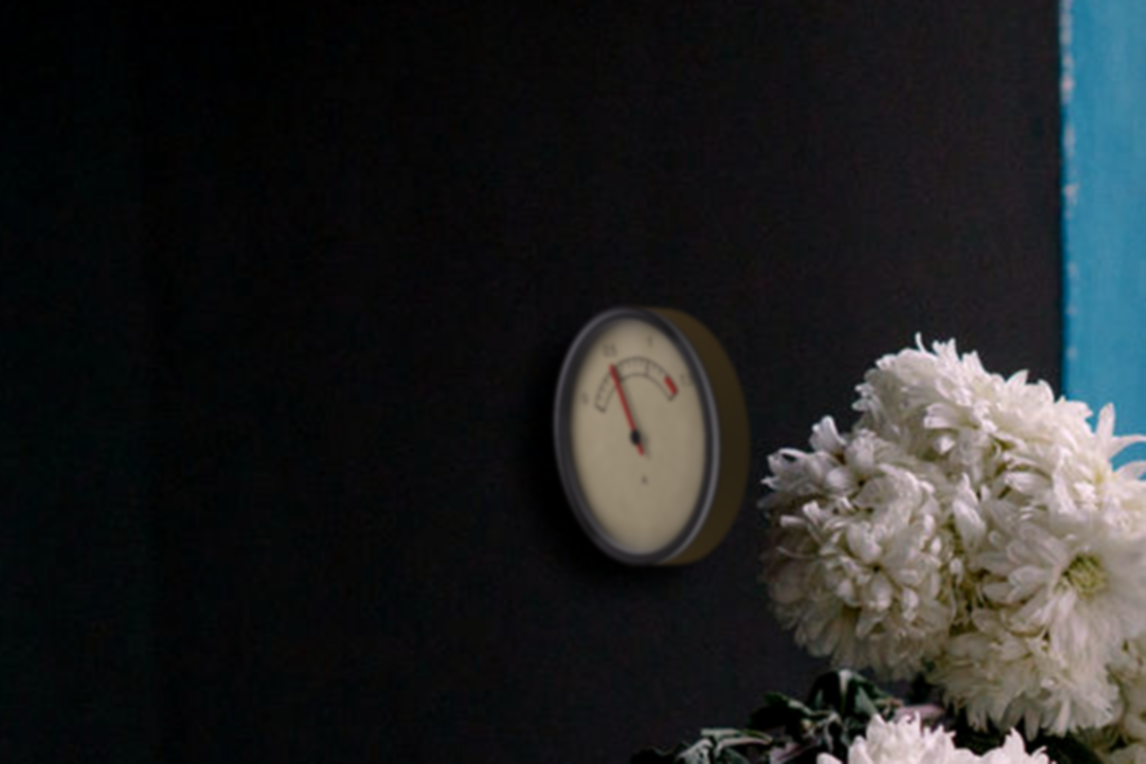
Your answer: 0.5A
